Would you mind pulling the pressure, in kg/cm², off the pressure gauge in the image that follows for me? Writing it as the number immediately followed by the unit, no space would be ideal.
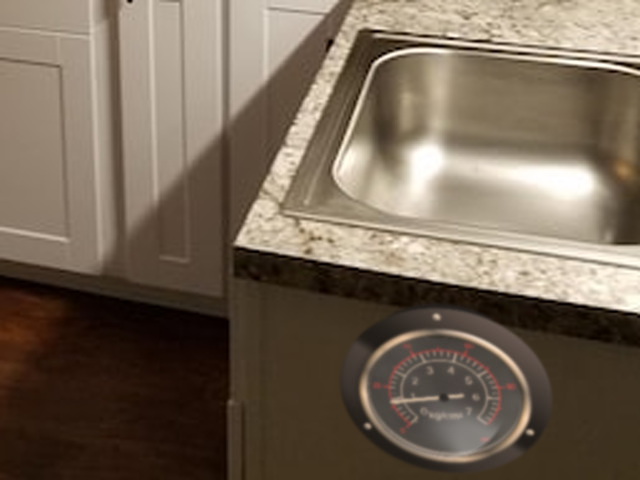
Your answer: 1kg/cm²
